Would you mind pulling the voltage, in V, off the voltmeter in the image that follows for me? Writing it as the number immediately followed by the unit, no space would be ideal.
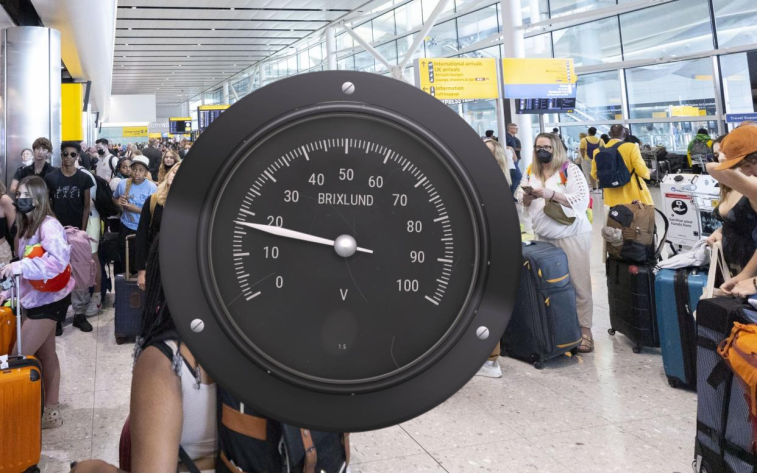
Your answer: 17V
